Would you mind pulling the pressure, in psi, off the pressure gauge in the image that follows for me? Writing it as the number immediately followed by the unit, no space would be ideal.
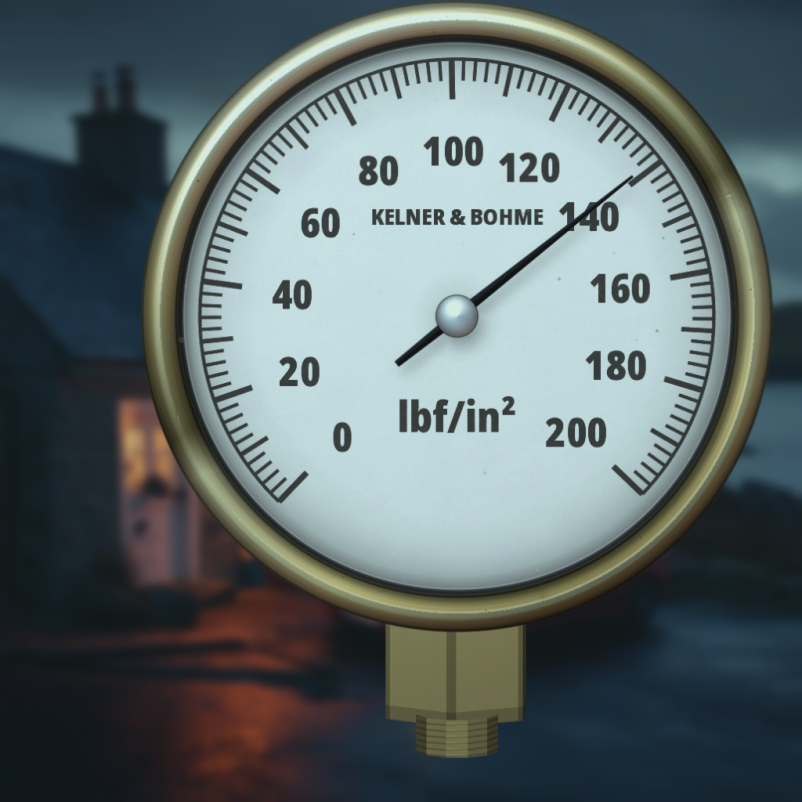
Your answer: 139psi
